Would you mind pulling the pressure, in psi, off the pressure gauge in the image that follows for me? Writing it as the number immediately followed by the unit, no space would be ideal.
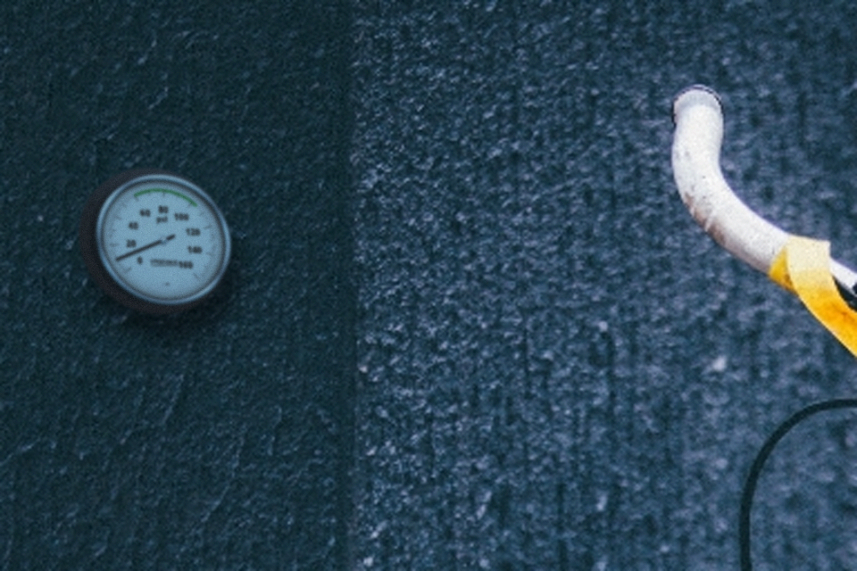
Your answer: 10psi
